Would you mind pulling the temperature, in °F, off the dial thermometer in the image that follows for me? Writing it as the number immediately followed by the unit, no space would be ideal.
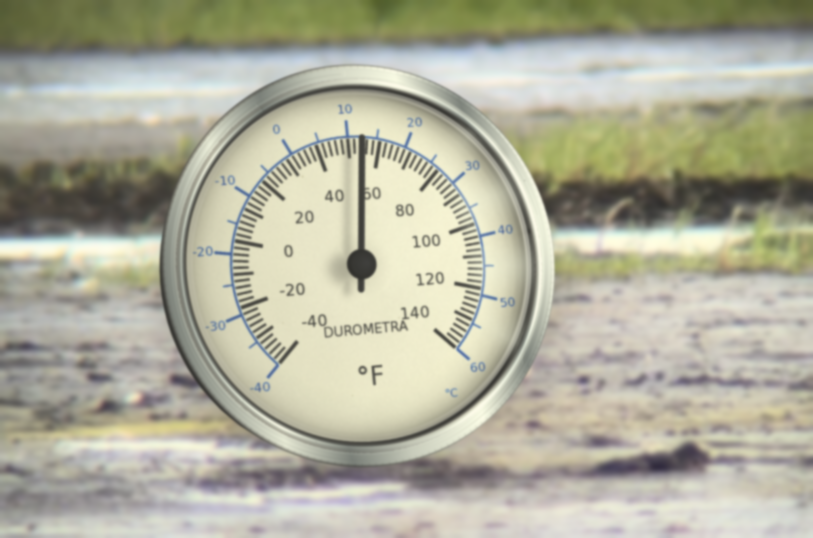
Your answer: 54°F
